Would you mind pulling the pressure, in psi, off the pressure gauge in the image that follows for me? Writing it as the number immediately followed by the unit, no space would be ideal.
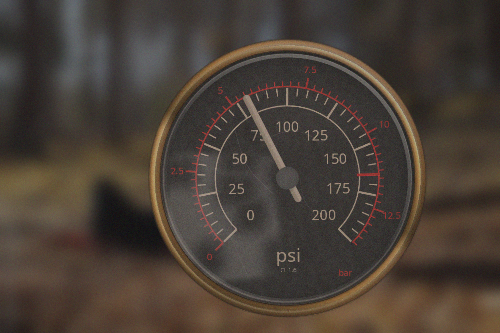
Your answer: 80psi
